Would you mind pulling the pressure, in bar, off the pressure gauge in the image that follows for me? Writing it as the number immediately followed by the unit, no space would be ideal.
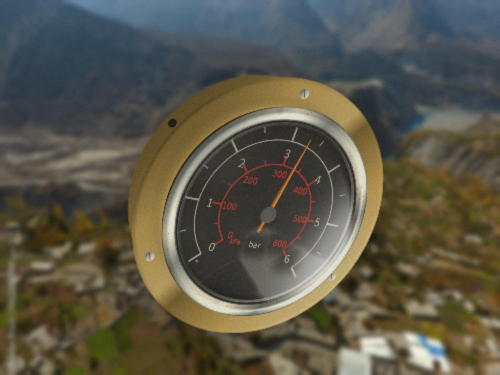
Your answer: 3.25bar
